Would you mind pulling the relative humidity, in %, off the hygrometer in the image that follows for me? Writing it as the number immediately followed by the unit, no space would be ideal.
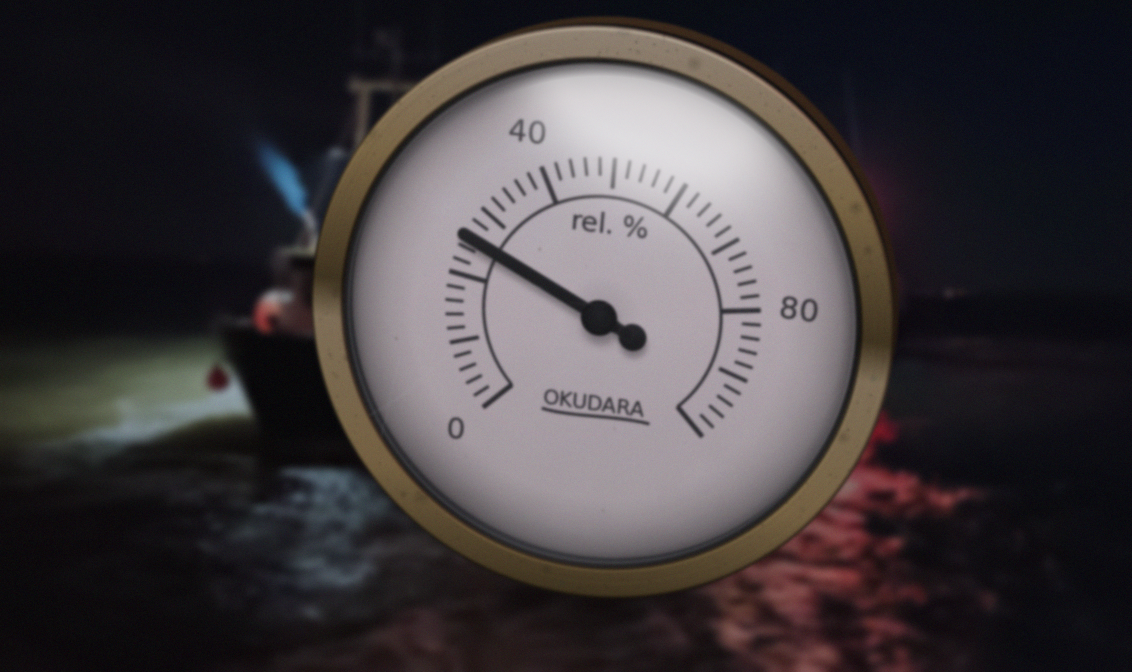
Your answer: 26%
